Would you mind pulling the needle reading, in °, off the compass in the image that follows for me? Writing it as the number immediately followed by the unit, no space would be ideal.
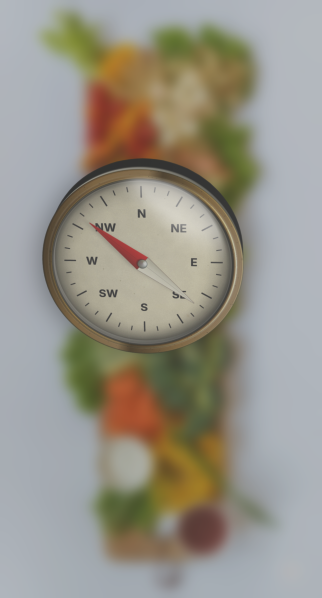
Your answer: 310°
